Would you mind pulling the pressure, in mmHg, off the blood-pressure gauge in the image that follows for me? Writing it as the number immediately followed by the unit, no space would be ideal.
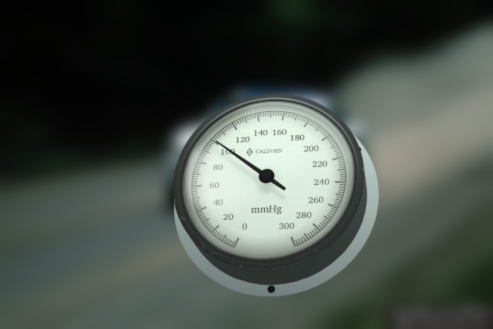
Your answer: 100mmHg
